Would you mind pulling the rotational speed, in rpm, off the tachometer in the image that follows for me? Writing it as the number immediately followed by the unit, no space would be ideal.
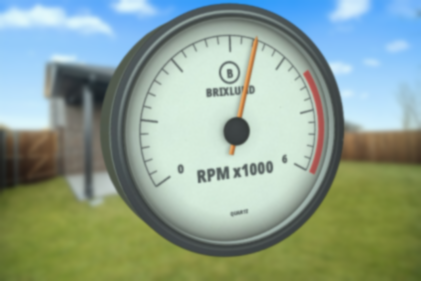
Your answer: 3400rpm
